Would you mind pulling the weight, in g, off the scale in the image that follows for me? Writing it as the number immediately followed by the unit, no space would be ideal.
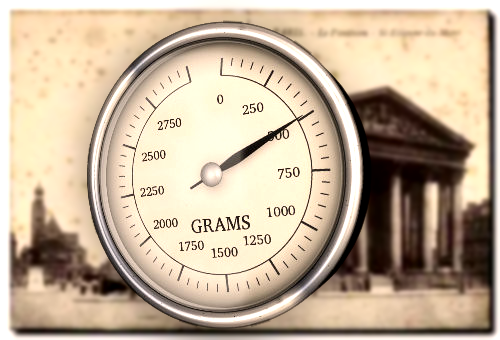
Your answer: 500g
